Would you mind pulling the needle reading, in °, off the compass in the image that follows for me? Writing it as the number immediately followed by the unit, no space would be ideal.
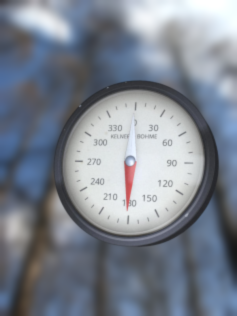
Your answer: 180°
